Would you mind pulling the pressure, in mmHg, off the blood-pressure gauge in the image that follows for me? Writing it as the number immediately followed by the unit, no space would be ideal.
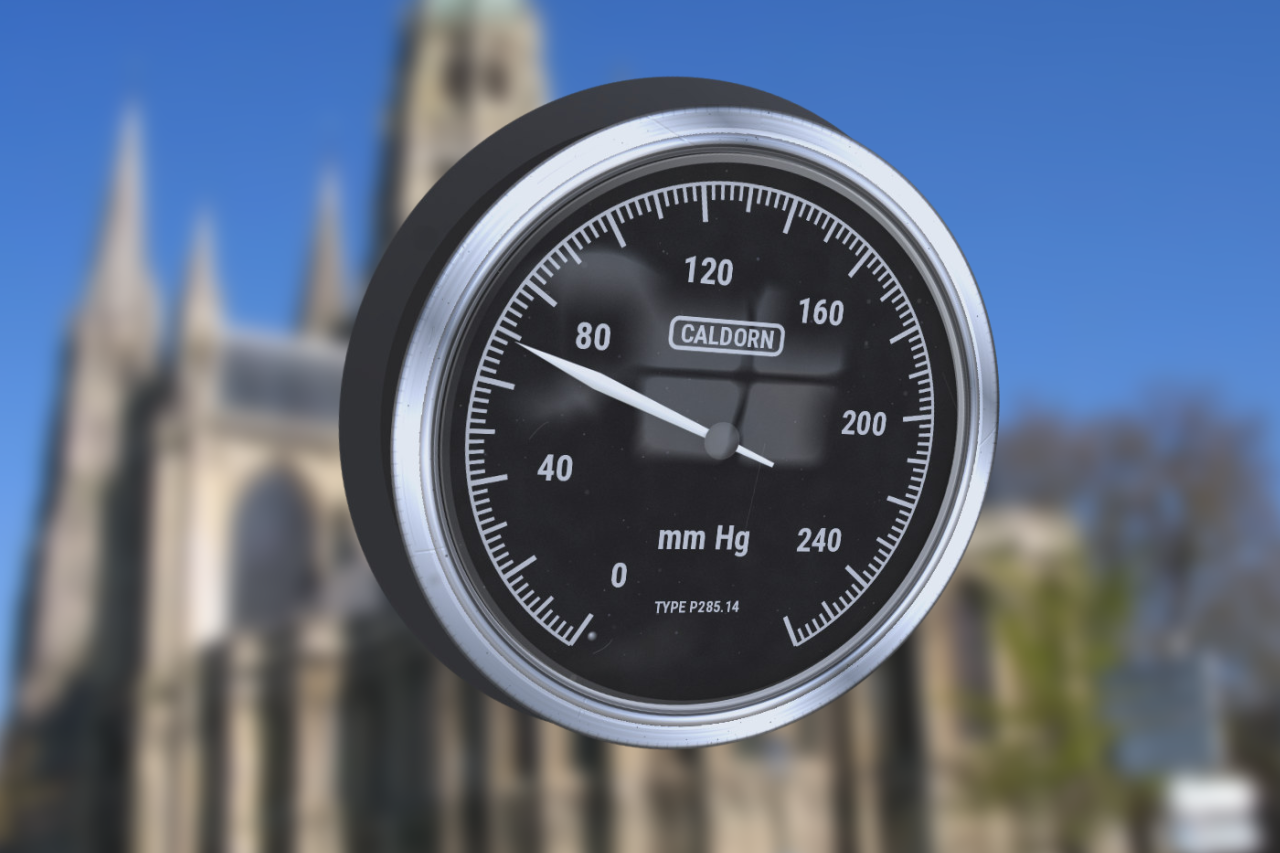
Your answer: 69mmHg
